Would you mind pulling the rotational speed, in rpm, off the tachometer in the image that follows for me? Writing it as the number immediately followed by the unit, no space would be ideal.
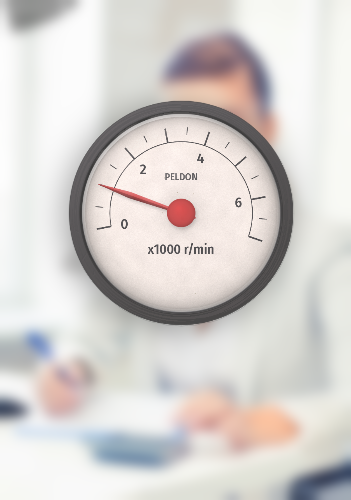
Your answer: 1000rpm
